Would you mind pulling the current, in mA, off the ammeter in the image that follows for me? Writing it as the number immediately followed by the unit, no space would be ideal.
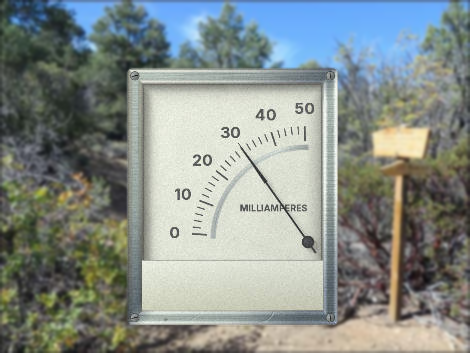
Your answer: 30mA
